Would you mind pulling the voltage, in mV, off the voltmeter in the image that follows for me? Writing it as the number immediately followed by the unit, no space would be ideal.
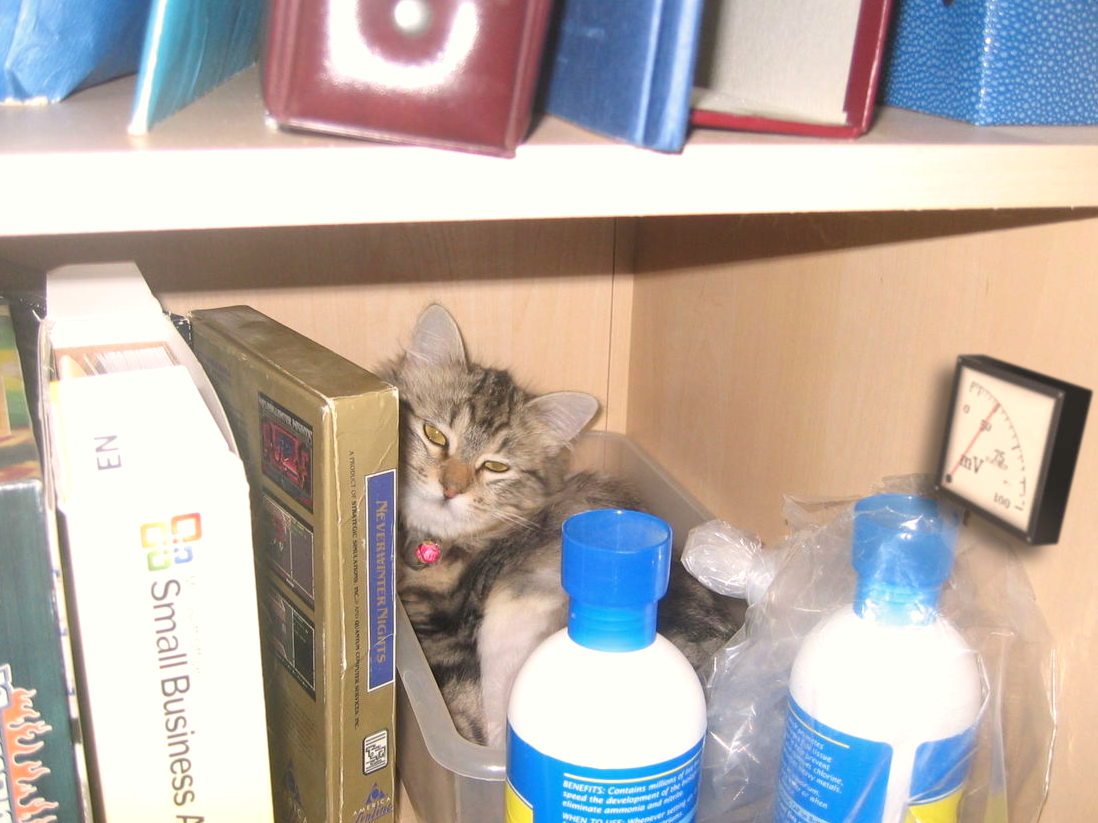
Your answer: 50mV
